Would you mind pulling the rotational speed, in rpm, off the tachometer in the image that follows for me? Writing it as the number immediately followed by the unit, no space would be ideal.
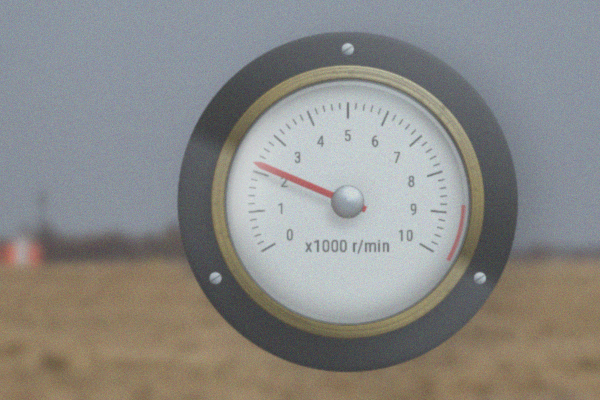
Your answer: 2200rpm
